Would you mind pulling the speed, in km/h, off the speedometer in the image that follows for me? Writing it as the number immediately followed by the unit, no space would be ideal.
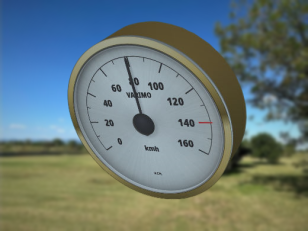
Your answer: 80km/h
